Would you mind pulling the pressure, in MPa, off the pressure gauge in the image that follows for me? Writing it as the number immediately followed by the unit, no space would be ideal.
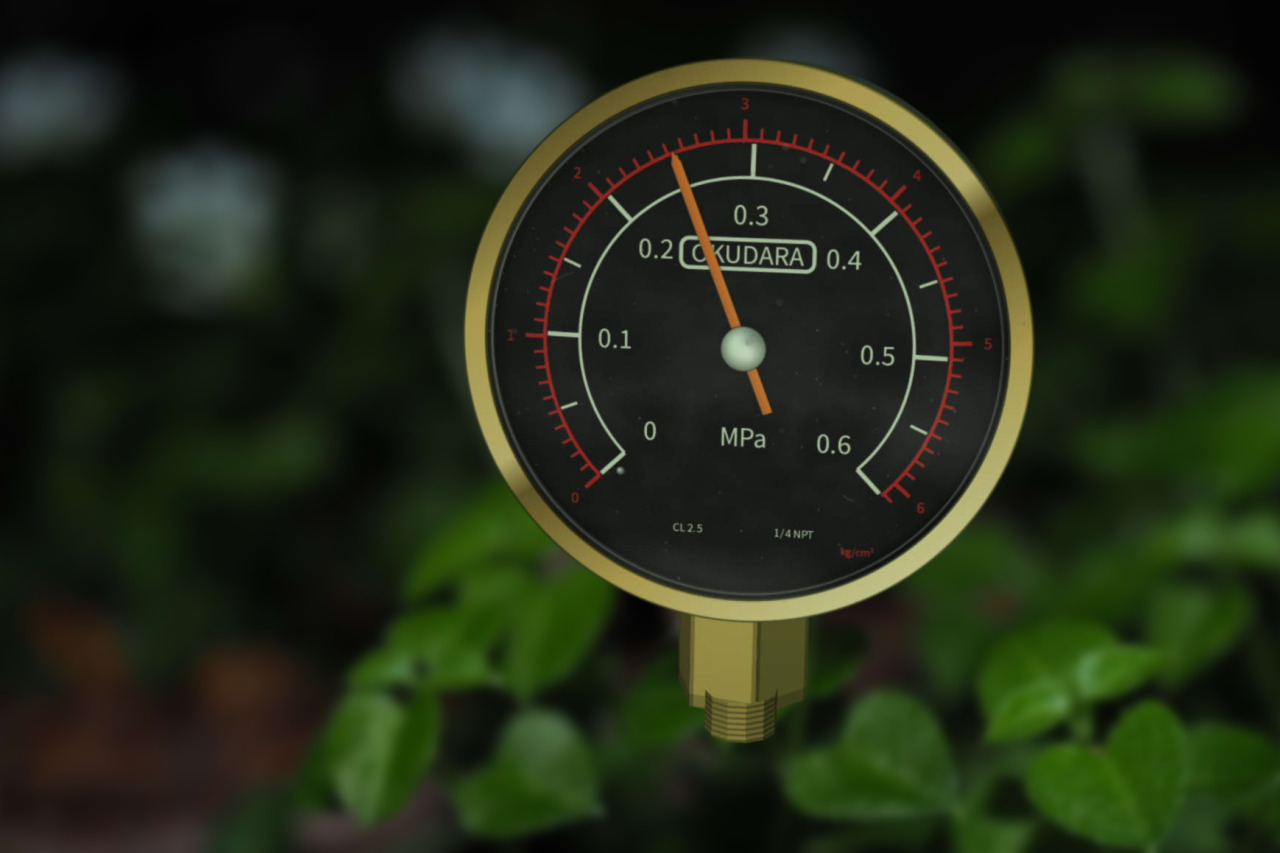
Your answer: 0.25MPa
